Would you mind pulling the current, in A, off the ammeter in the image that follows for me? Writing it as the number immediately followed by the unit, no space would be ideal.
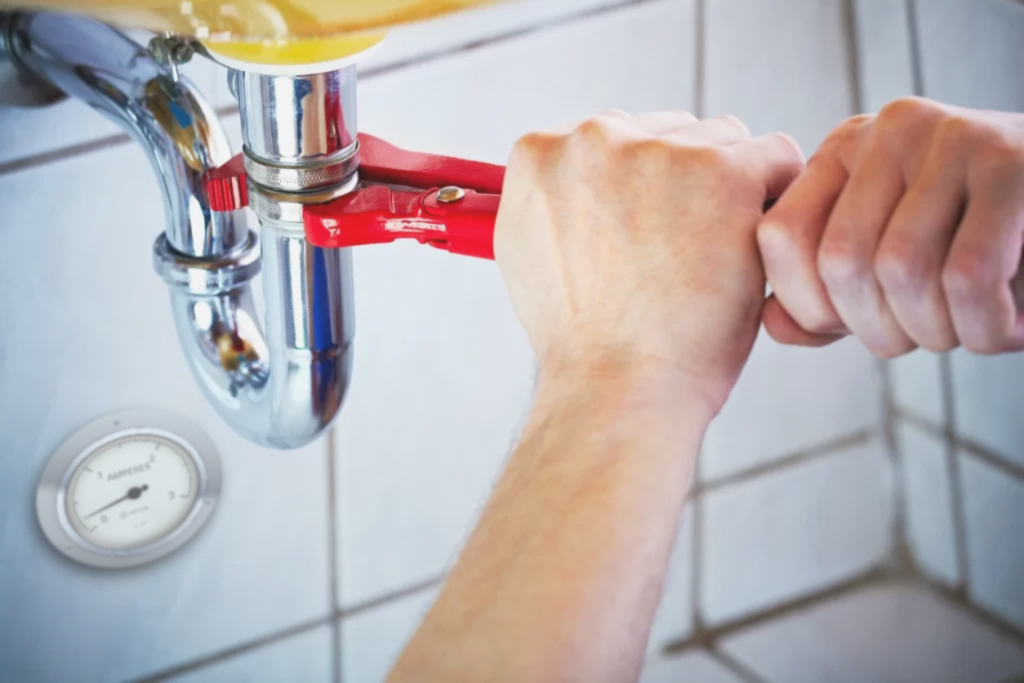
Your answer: 0.25A
